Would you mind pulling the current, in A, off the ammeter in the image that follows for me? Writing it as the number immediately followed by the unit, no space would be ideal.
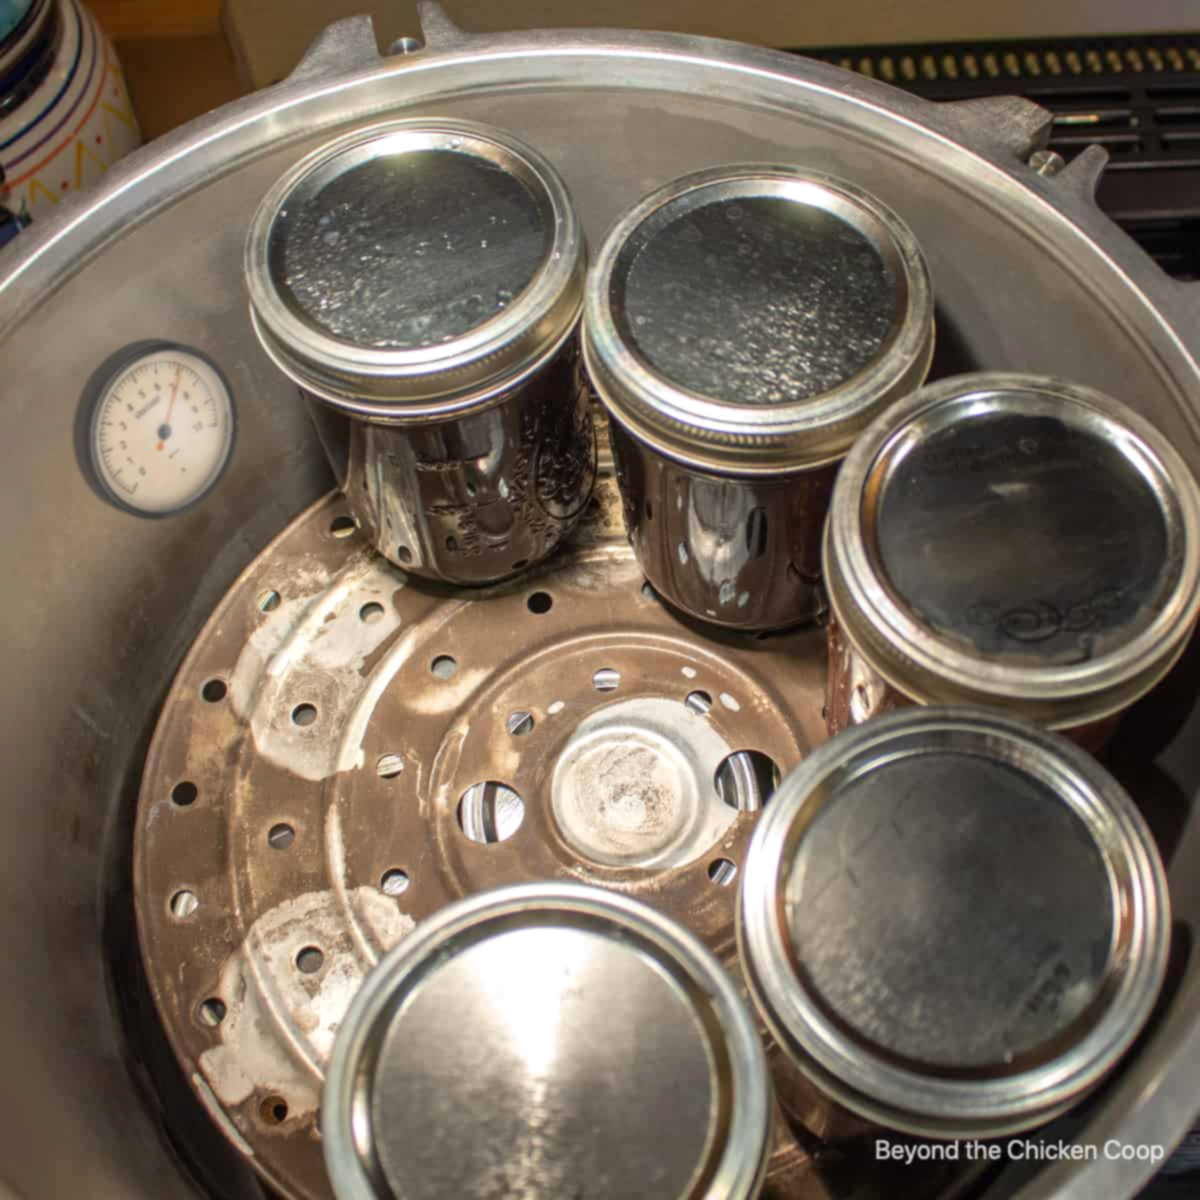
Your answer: 7A
